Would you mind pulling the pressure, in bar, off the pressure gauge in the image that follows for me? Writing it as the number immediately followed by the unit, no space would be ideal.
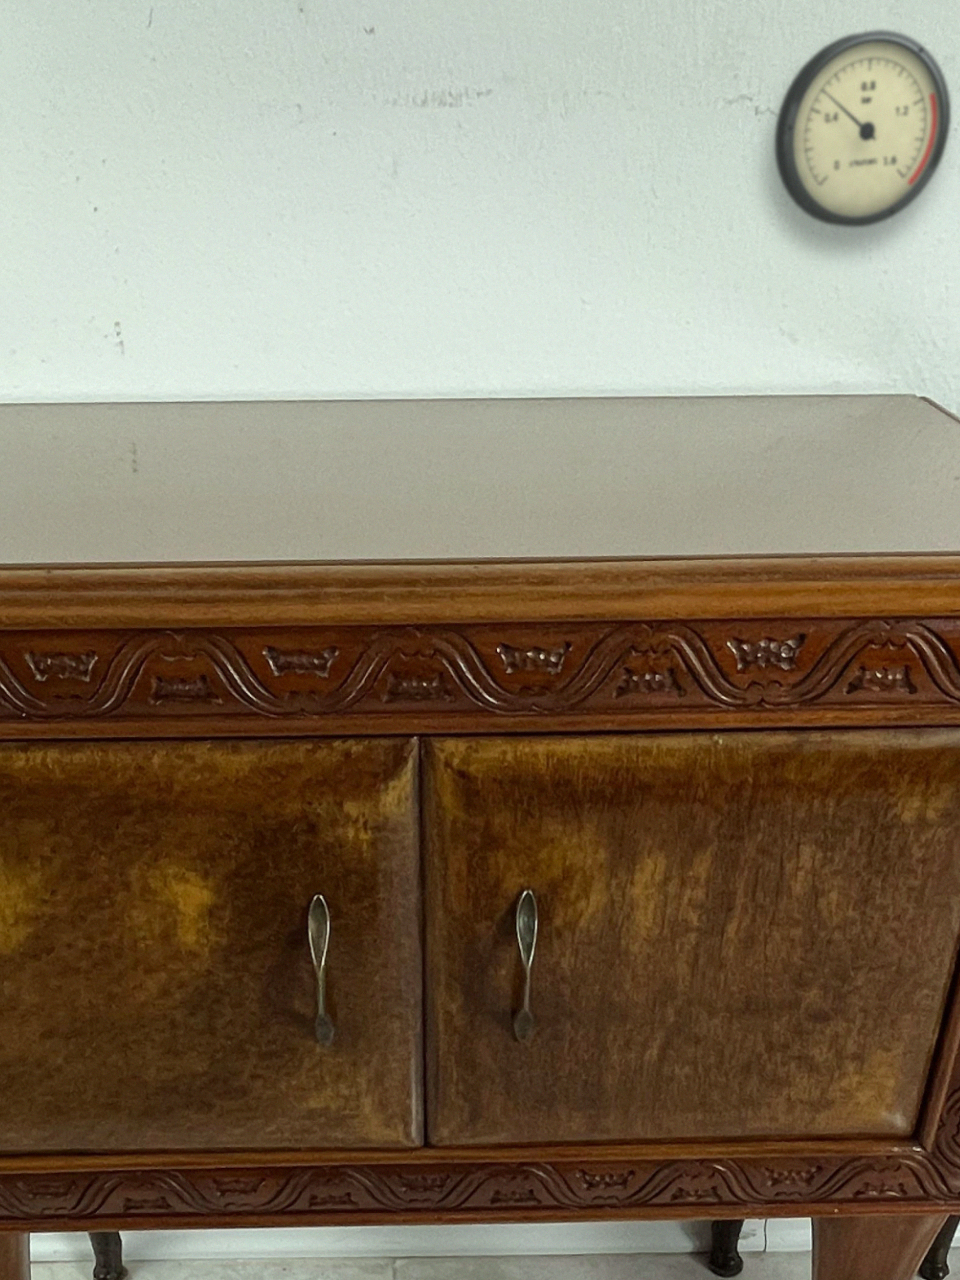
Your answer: 0.5bar
